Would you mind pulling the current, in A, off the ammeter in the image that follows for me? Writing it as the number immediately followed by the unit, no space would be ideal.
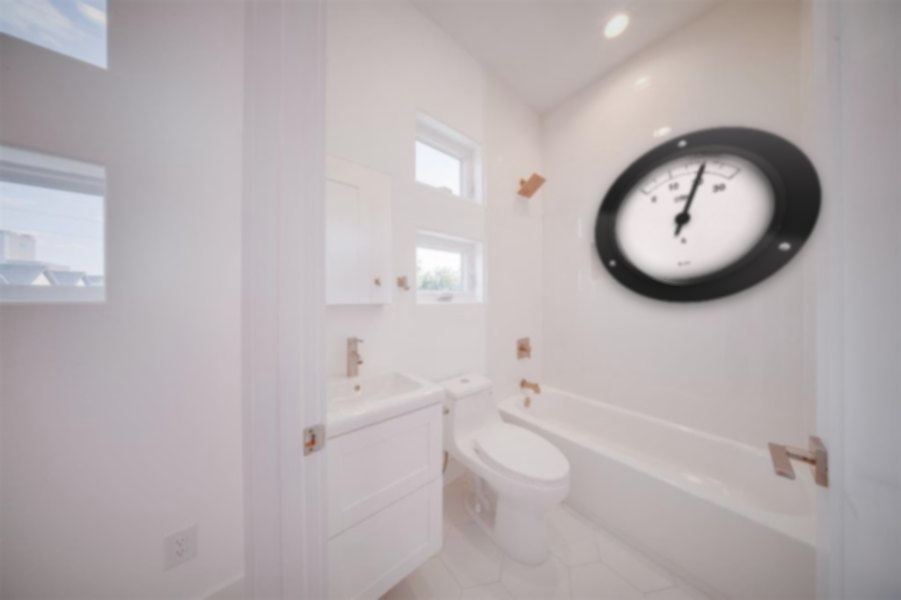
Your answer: 20A
